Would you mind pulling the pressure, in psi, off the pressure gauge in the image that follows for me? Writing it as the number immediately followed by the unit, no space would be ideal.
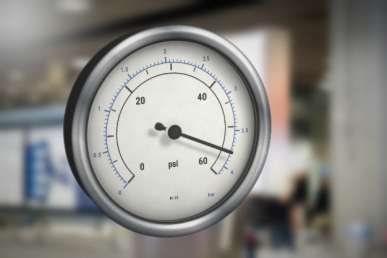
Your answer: 55psi
